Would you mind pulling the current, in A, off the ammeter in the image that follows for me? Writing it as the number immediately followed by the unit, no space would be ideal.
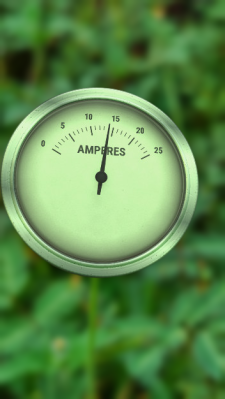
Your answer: 14A
